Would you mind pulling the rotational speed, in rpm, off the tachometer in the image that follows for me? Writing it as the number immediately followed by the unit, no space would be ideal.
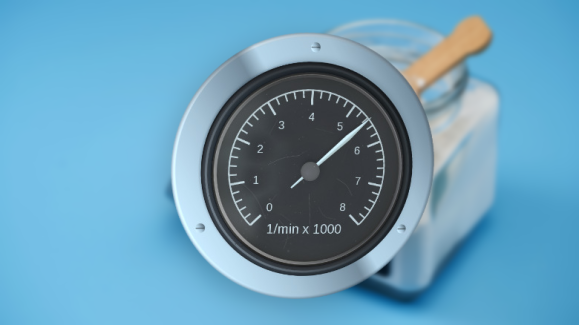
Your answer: 5400rpm
